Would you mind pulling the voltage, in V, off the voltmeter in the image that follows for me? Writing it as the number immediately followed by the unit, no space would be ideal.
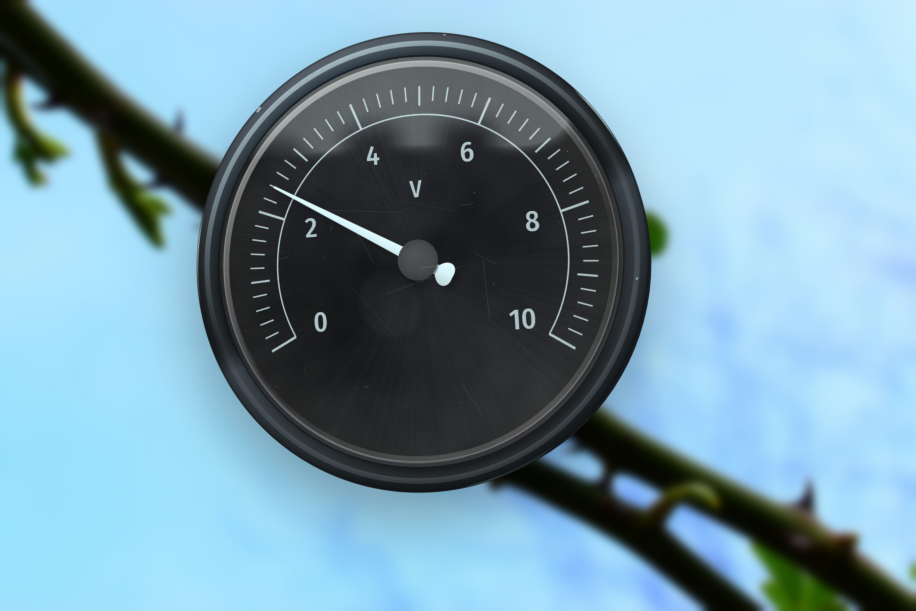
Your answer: 2.4V
